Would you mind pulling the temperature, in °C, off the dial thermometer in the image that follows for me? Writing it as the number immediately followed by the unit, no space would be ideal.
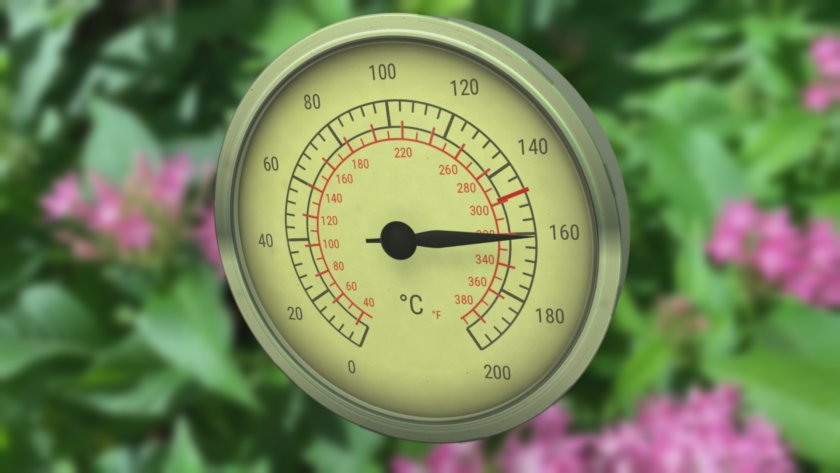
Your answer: 160°C
